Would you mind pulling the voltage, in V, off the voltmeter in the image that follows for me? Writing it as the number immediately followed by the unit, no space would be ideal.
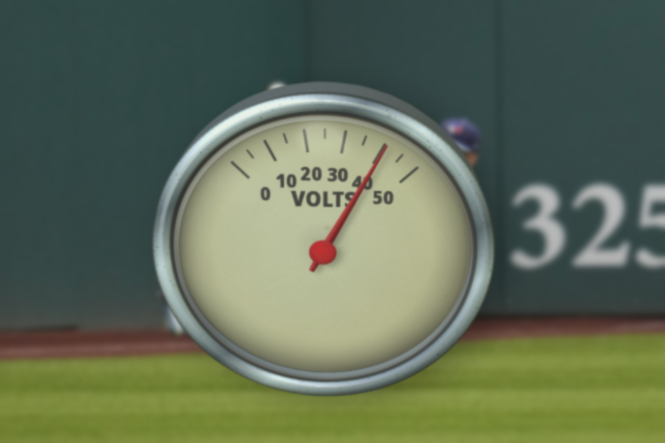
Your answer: 40V
